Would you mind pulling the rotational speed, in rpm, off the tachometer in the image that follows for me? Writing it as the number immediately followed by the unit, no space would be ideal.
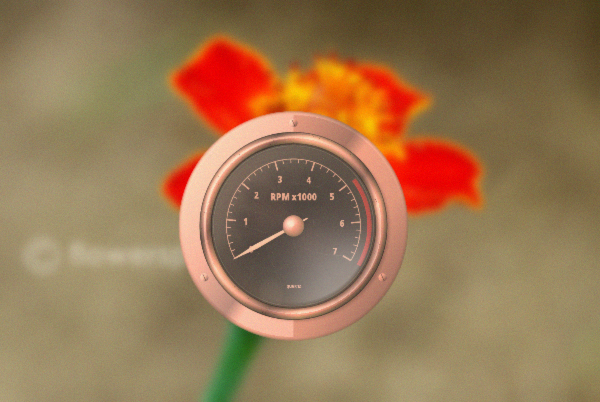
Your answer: 0rpm
